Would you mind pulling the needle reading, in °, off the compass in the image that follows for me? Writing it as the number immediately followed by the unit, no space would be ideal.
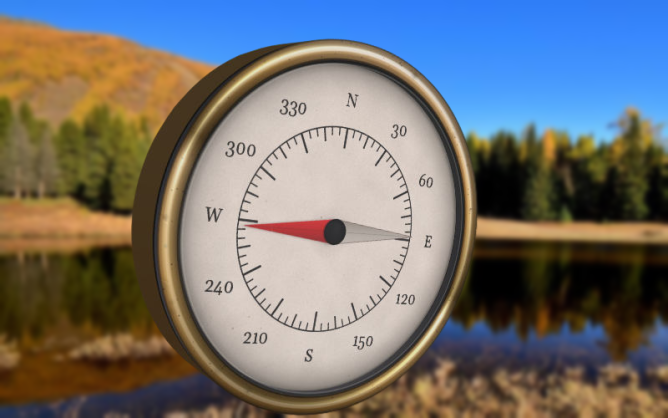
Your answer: 267.5°
